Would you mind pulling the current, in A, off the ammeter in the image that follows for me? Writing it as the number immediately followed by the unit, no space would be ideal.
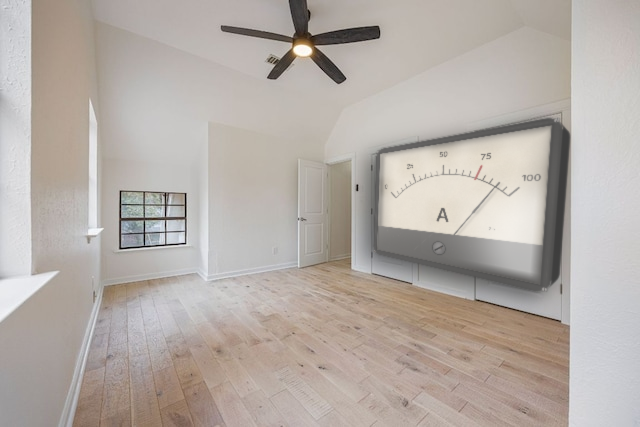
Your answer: 90A
